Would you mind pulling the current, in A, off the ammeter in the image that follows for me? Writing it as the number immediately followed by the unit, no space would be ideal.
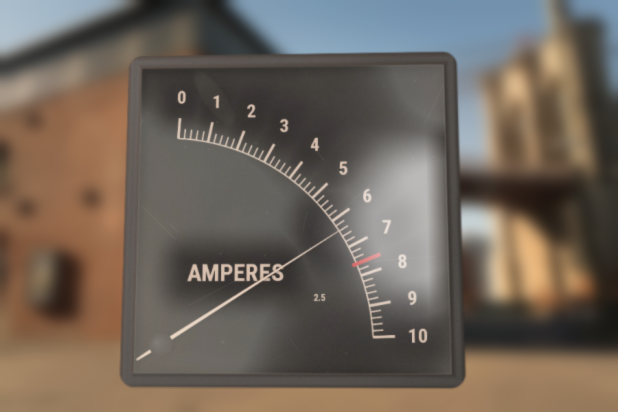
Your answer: 6.4A
